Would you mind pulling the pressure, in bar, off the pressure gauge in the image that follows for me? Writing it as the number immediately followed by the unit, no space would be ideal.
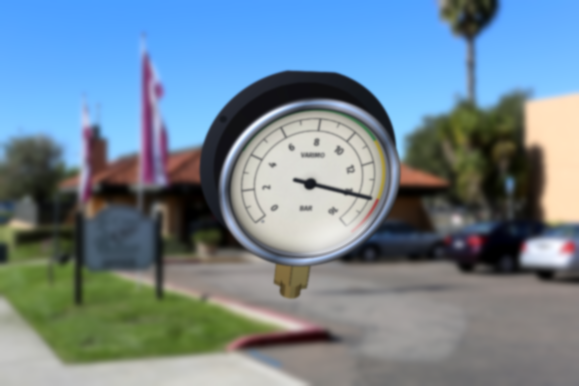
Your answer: 14bar
